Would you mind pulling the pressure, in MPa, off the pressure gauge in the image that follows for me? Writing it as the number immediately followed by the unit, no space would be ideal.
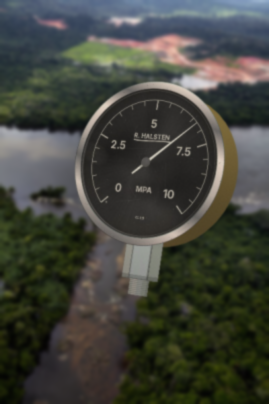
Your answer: 6.75MPa
